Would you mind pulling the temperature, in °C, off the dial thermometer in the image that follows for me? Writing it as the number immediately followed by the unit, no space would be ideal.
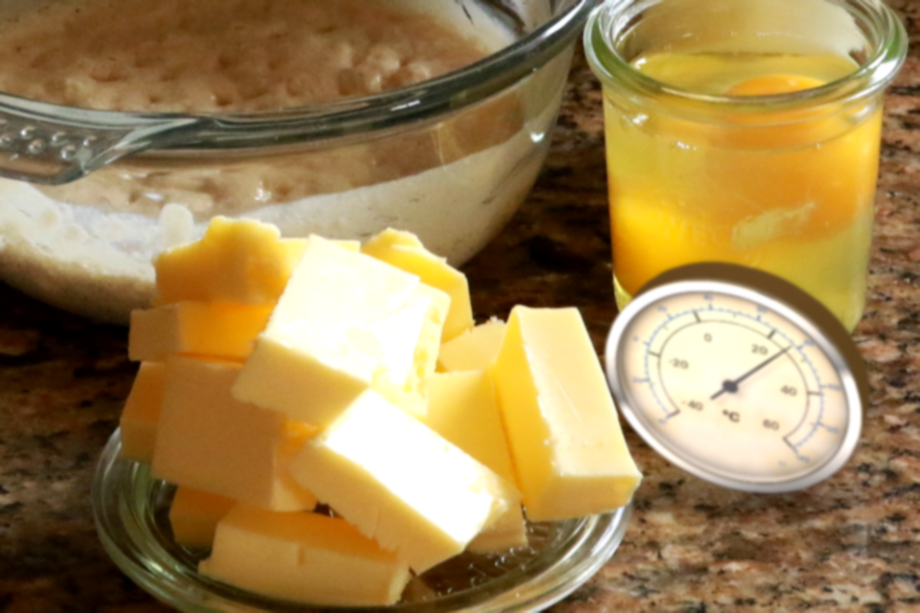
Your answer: 25°C
